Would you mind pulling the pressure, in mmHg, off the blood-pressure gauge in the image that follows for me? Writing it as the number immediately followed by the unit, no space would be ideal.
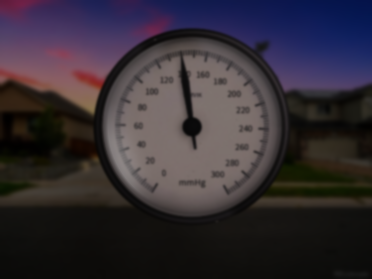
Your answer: 140mmHg
